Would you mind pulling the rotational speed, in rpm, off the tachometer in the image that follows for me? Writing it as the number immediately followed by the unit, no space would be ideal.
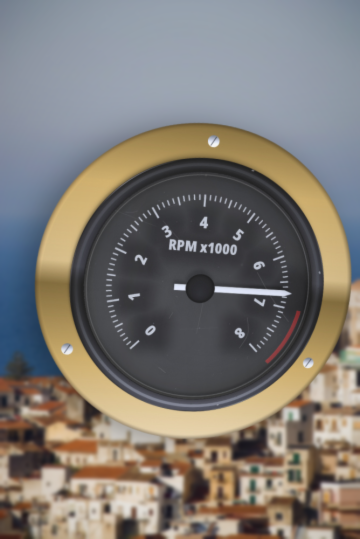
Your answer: 6700rpm
